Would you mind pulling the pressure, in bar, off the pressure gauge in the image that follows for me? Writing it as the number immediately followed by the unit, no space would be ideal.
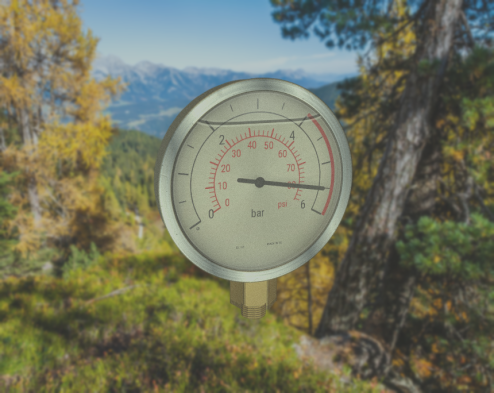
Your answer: 5.5bar
